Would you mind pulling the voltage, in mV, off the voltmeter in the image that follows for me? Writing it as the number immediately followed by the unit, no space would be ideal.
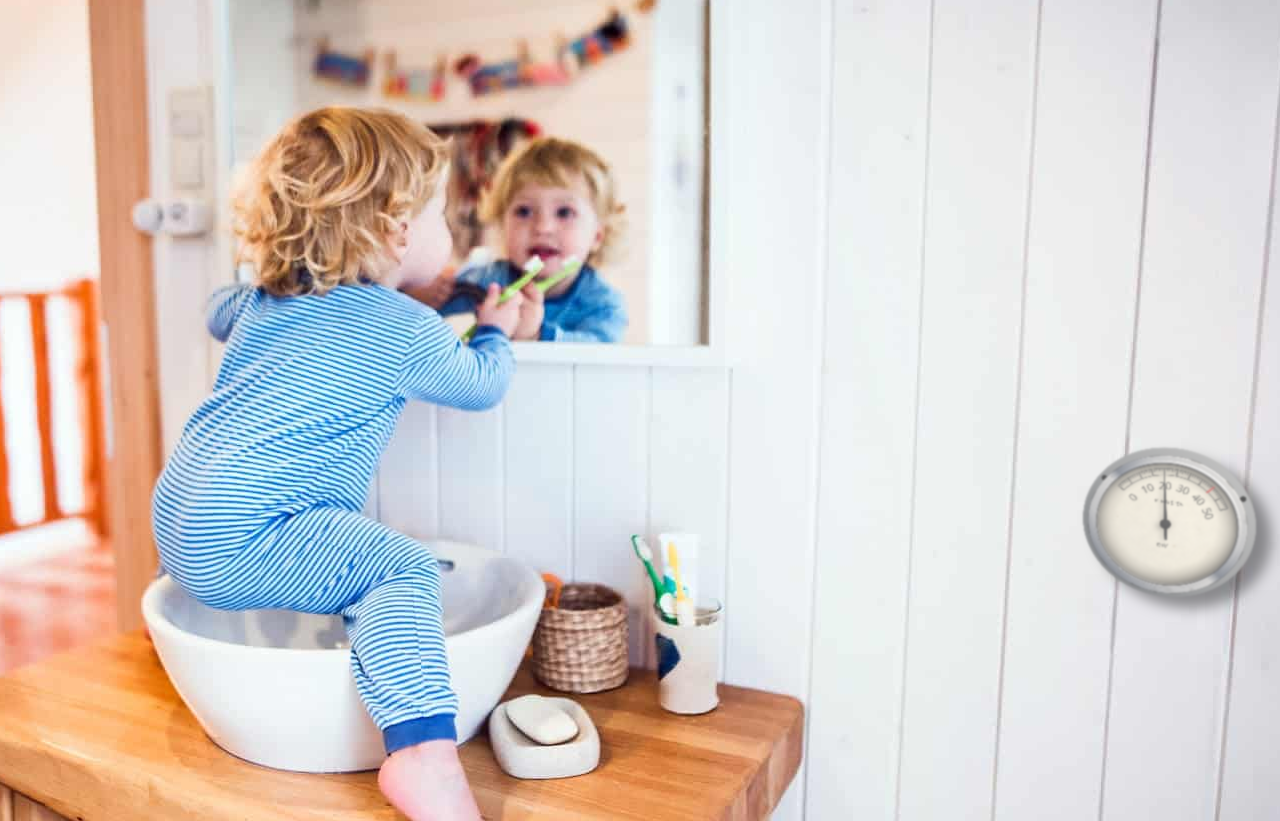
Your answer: 20mV
